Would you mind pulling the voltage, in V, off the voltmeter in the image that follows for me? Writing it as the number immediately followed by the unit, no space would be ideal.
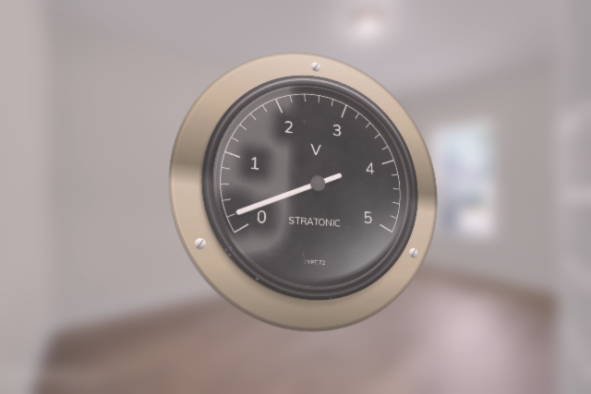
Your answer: 0.2V
